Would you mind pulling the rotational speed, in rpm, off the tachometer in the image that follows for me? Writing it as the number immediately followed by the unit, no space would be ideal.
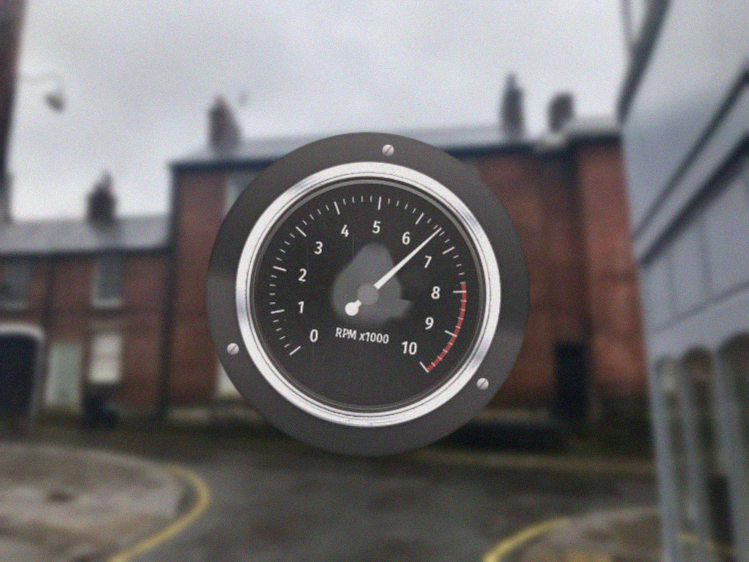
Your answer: 6500rpm
